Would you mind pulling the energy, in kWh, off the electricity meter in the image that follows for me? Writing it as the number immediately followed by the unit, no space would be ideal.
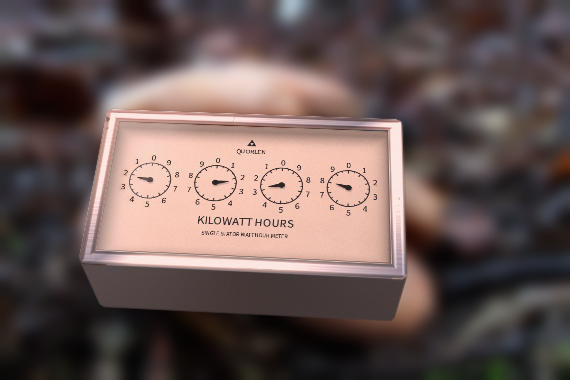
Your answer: 2228kWh
